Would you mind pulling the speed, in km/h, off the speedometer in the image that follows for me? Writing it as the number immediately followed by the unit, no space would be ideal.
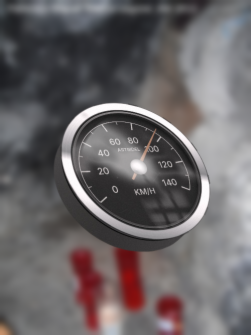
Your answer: 95km/h
